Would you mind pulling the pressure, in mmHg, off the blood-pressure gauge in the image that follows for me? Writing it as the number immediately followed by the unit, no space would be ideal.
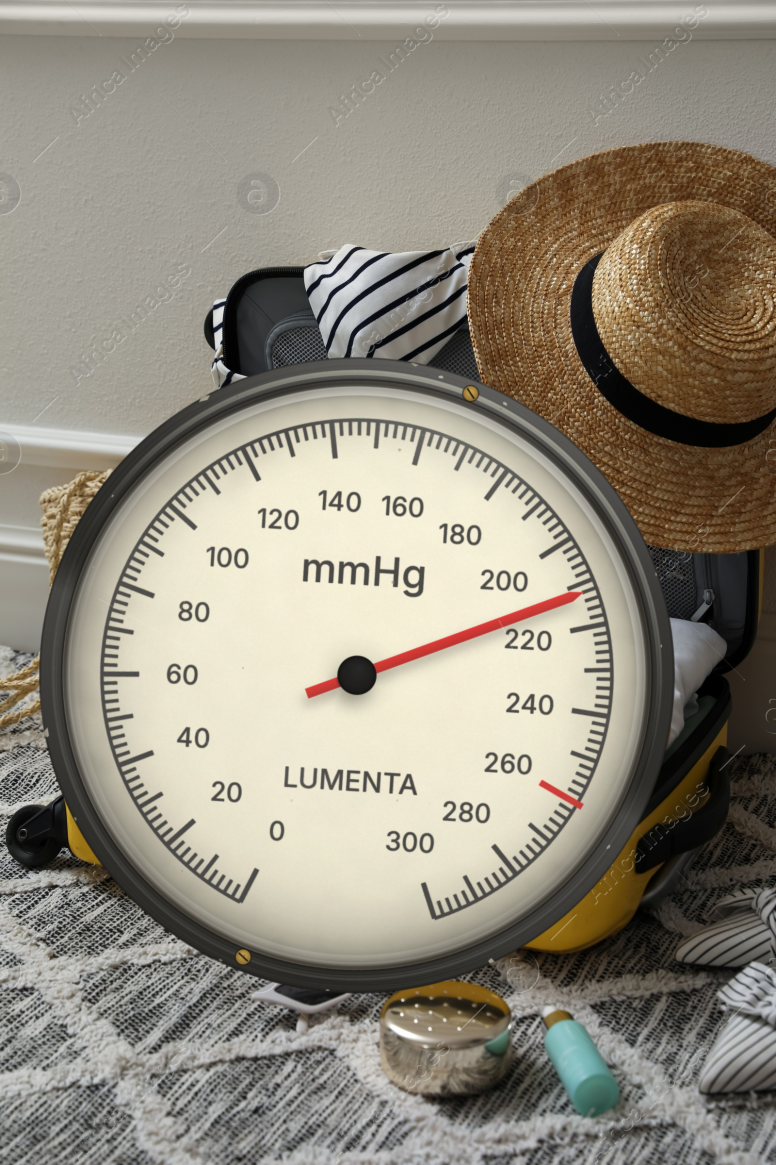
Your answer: 212mmHg
